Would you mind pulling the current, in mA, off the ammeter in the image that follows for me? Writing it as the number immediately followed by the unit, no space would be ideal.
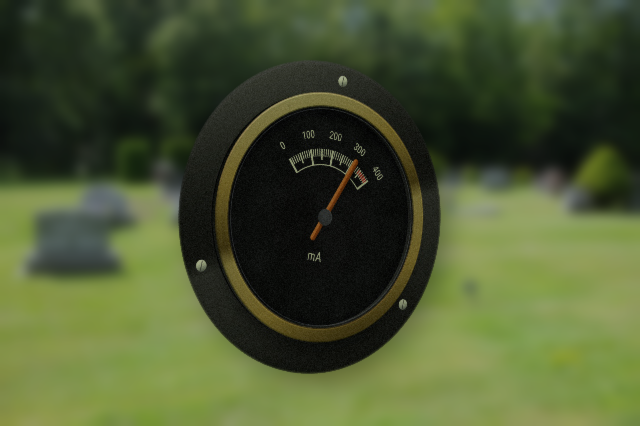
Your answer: 300mA
